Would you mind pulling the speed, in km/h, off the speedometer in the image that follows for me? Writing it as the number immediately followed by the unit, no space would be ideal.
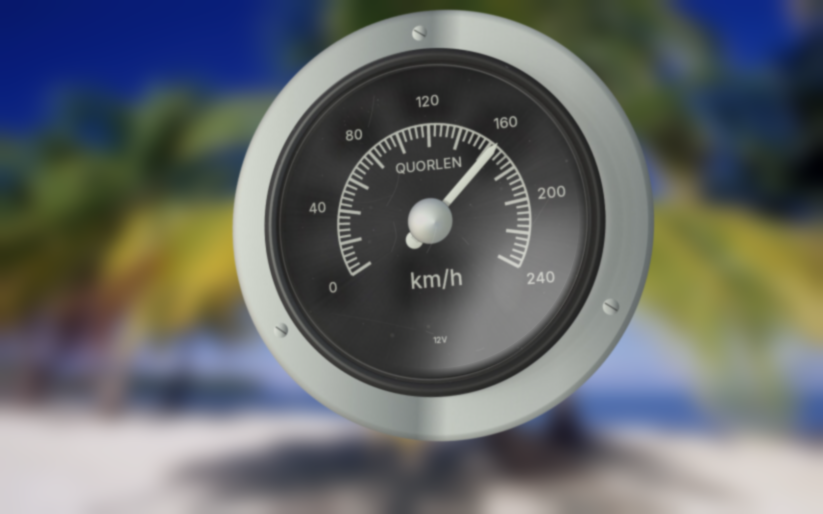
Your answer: 164km/h
